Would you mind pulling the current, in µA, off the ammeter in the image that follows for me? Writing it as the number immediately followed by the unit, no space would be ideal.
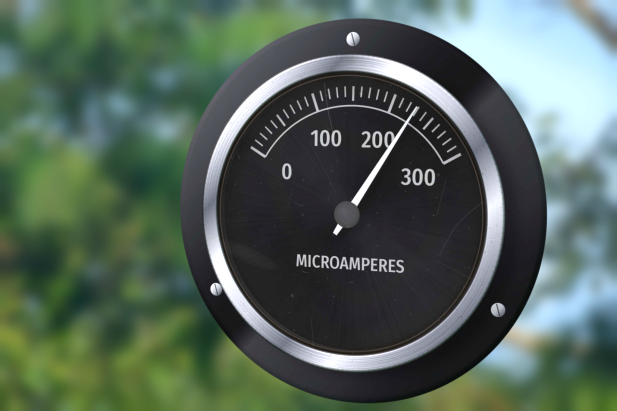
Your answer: 230µA
